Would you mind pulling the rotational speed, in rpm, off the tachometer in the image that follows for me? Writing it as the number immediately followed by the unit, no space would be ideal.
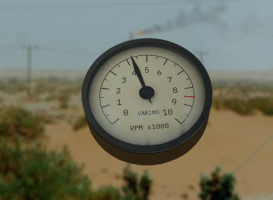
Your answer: 4250rpm
